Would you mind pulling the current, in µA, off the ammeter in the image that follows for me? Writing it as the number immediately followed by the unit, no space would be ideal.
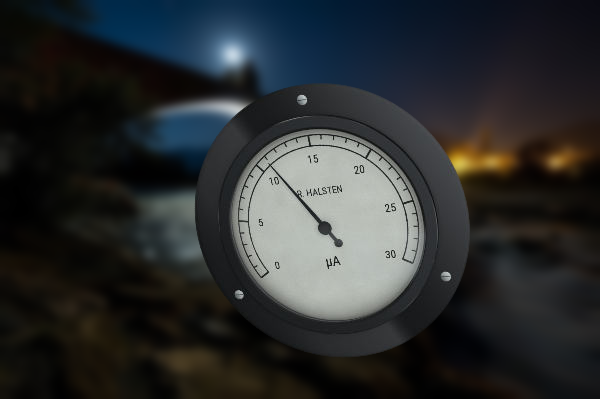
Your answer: 11µA
